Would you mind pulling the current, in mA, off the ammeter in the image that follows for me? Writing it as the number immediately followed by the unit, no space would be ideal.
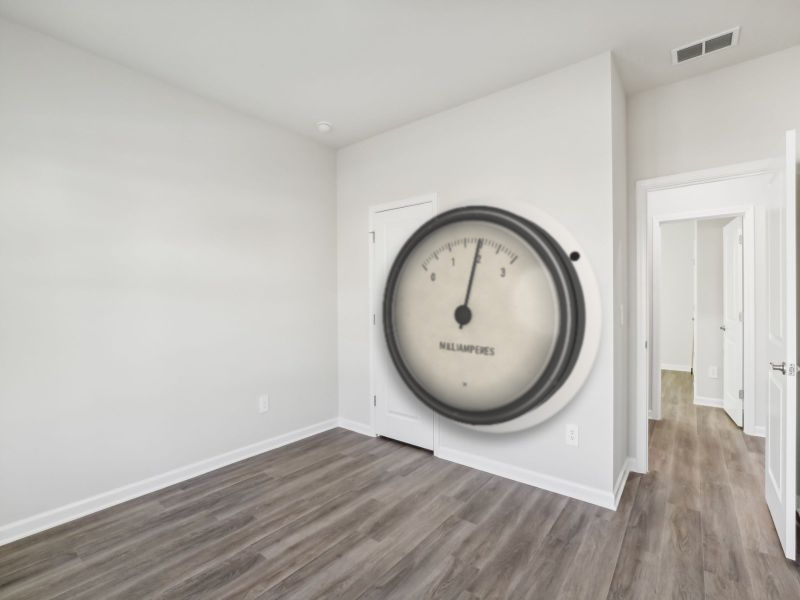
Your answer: 2mA
